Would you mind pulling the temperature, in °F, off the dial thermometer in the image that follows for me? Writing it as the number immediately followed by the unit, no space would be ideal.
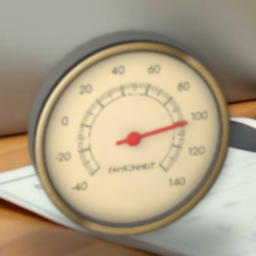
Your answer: 100°F
